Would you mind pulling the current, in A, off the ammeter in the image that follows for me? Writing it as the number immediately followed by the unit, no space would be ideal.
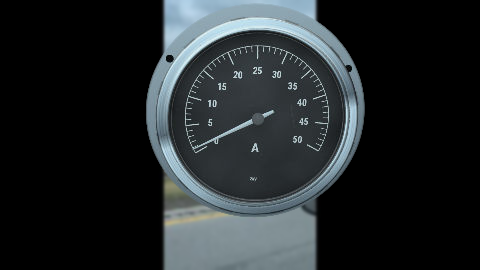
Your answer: 1A
